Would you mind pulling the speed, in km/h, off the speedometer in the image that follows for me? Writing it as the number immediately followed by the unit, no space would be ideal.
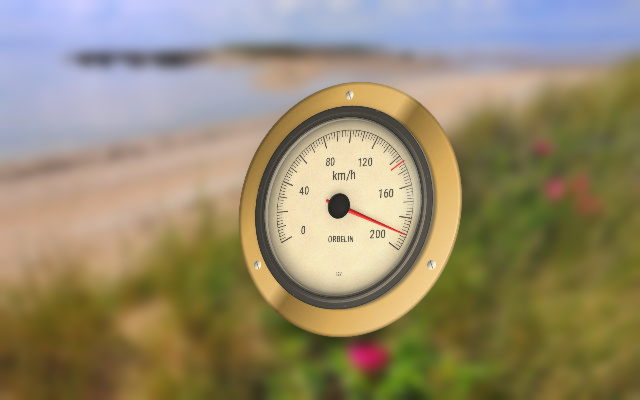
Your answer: 190km/h
